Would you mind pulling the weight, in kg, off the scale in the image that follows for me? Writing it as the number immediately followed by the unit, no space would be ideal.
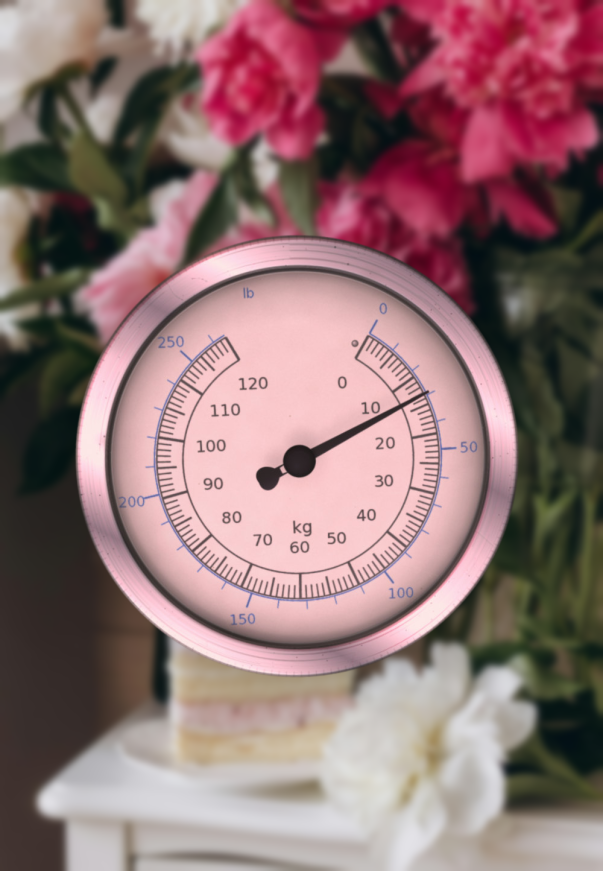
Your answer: 13kg
